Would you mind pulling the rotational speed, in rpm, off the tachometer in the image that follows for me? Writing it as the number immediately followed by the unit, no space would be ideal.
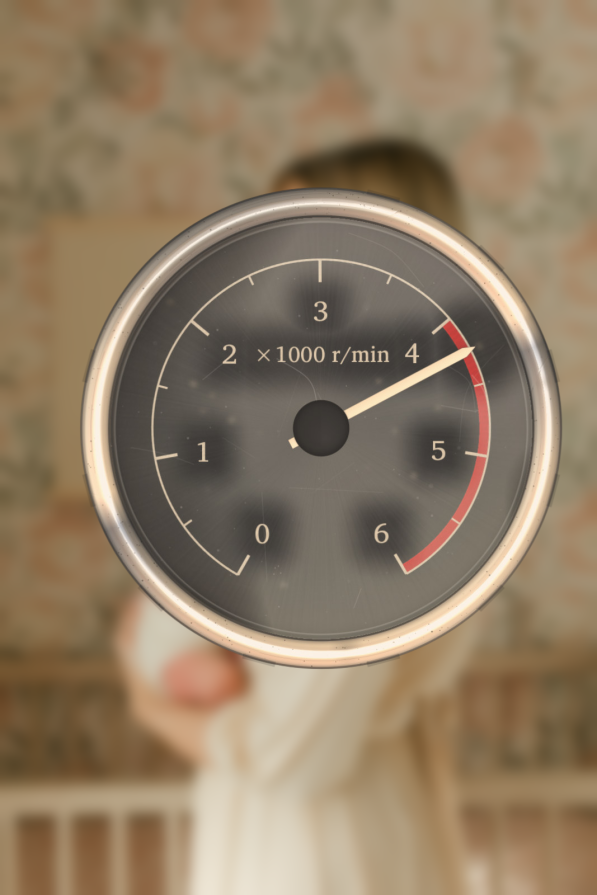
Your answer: 4250rpm
